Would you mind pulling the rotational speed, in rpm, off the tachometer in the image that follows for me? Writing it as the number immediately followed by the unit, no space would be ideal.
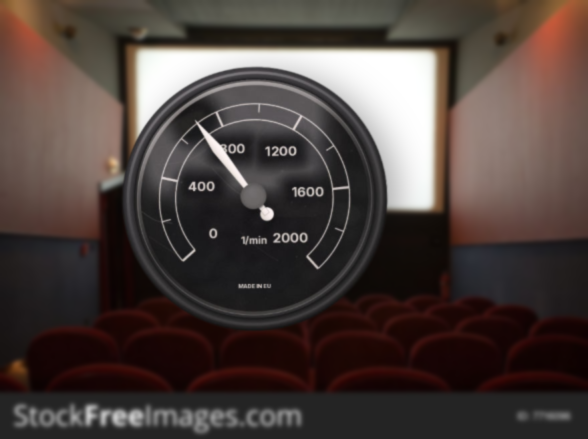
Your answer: 700rpm
